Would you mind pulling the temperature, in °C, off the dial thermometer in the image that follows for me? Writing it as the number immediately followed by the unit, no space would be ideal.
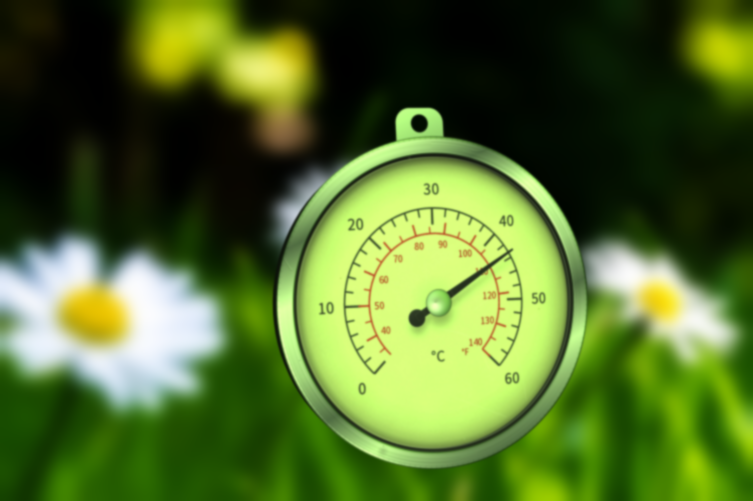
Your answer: 43°C
